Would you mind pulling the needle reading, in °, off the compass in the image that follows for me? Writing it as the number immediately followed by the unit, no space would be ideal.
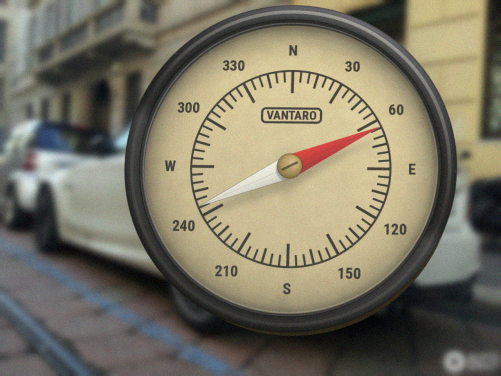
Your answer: 65°
